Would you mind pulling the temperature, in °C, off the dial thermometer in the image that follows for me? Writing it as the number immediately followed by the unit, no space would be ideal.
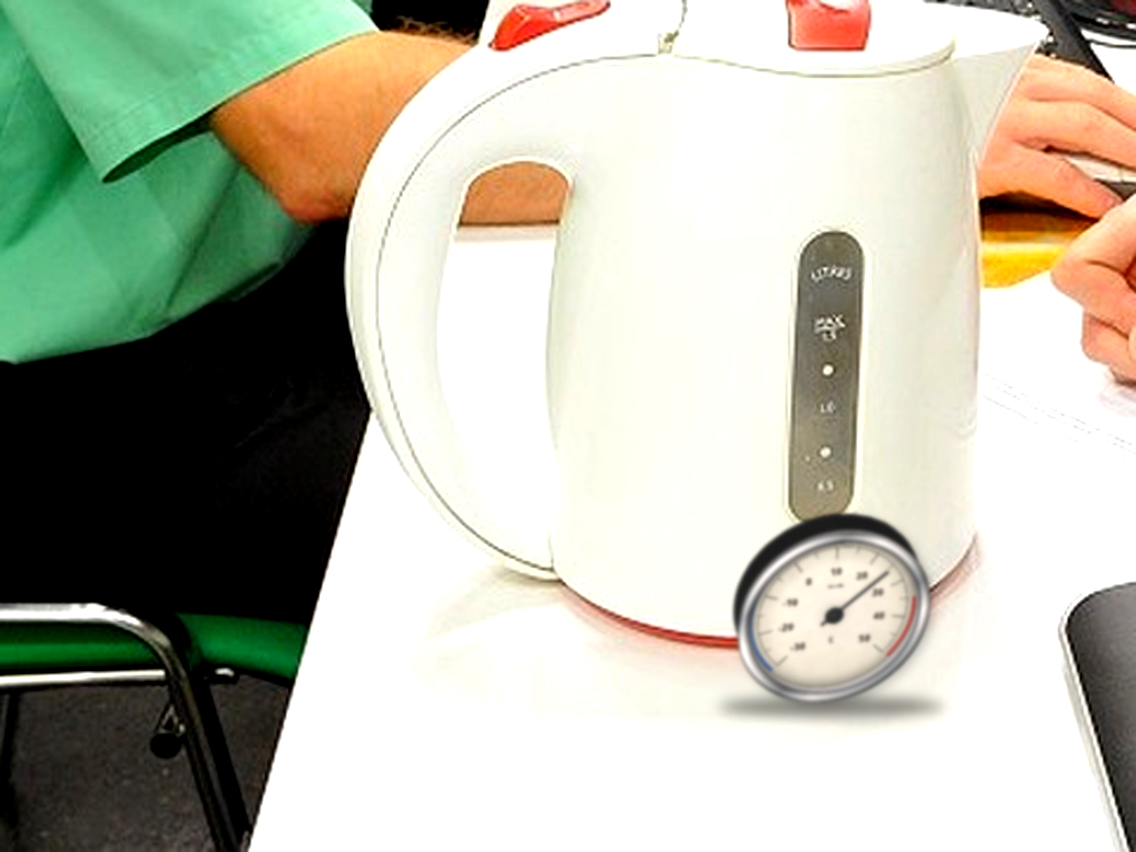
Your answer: 25°C
